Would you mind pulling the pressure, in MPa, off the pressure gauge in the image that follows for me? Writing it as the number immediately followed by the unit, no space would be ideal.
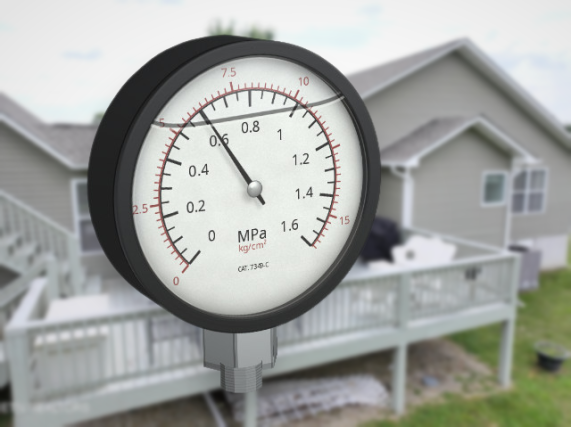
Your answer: 0.6MPa
